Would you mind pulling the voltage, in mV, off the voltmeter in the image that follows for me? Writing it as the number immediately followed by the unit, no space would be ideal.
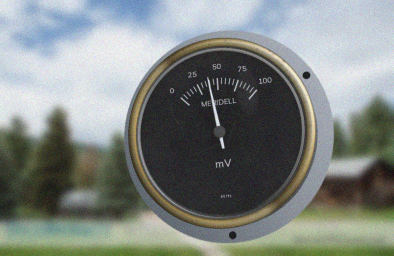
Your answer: 40mV
